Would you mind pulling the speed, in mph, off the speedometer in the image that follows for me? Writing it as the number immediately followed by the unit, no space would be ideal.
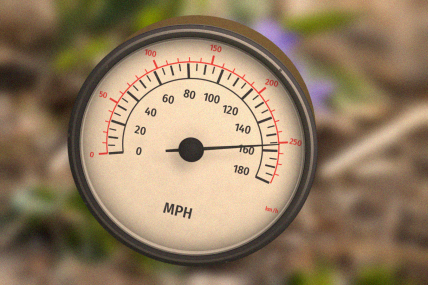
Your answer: 155mph
